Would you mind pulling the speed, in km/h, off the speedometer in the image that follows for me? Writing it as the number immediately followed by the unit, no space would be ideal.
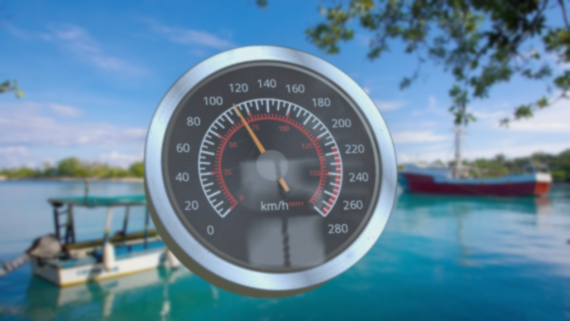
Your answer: 110km/h
